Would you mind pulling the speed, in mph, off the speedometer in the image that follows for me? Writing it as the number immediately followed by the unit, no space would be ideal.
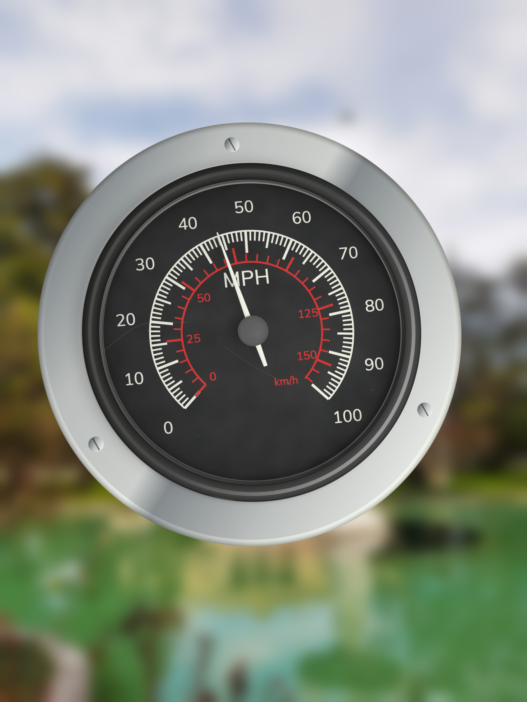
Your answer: 44mph
